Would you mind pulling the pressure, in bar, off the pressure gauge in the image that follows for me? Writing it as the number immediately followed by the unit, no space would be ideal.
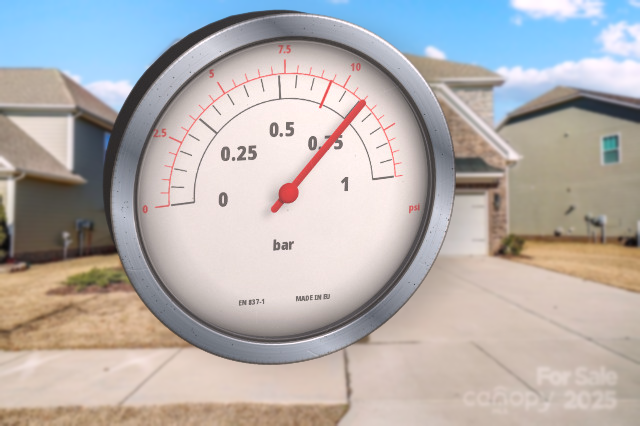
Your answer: 0.75bar
